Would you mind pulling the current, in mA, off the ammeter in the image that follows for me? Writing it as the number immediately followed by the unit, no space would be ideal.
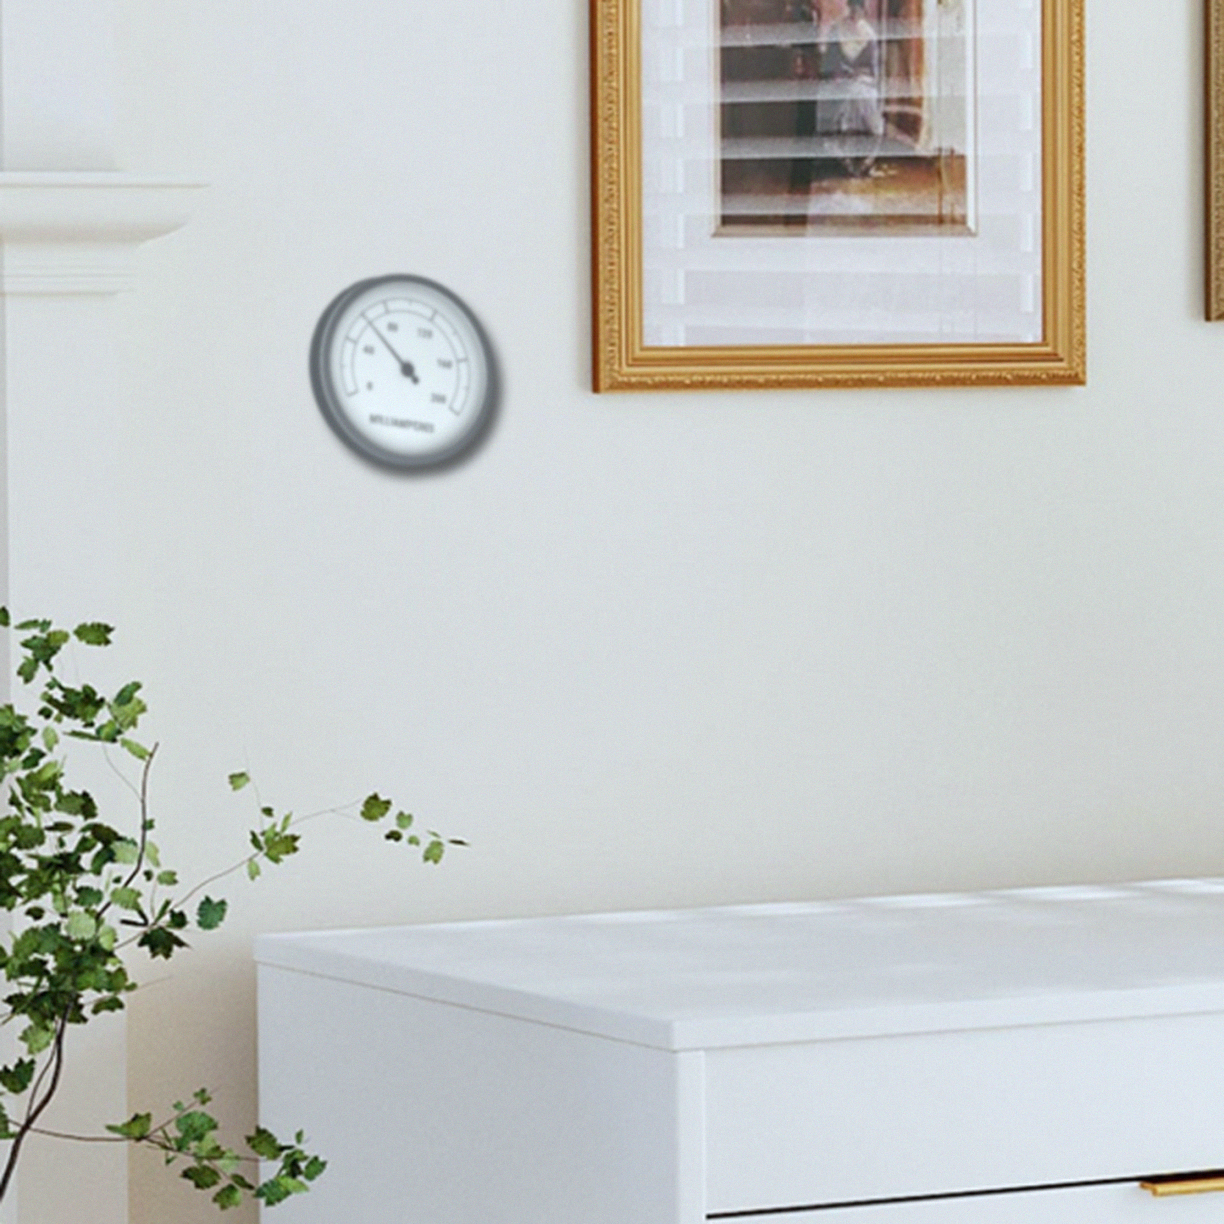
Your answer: 60mA
